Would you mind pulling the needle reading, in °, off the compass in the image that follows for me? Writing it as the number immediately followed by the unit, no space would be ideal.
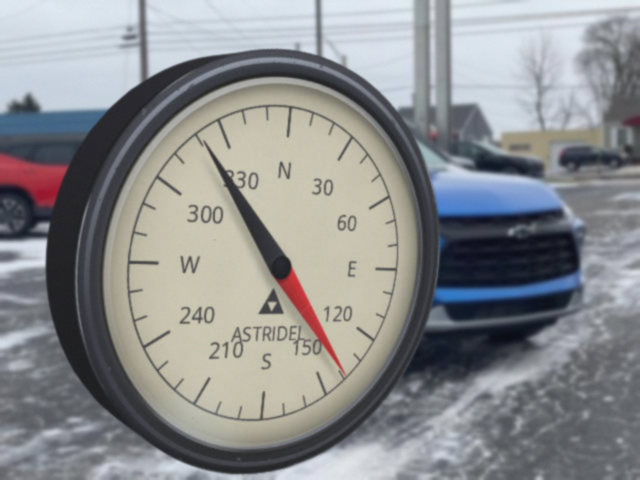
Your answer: 140°
